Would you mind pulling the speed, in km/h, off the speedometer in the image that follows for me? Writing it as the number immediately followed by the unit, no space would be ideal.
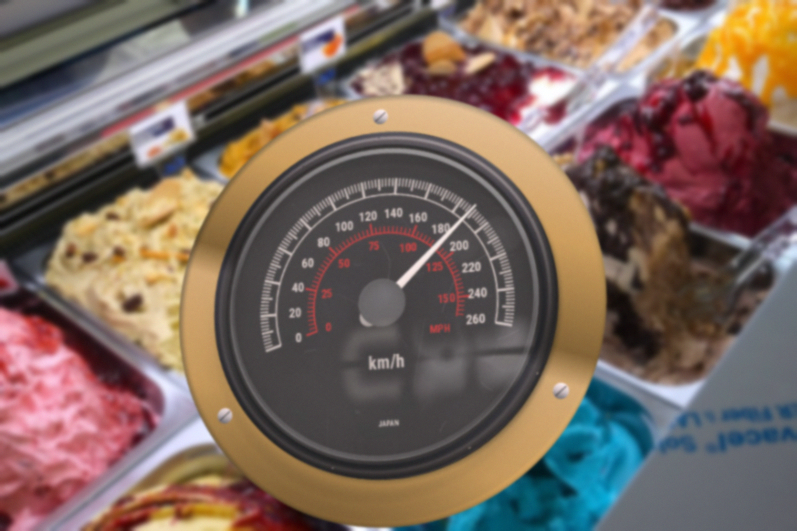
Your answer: 190km/h
